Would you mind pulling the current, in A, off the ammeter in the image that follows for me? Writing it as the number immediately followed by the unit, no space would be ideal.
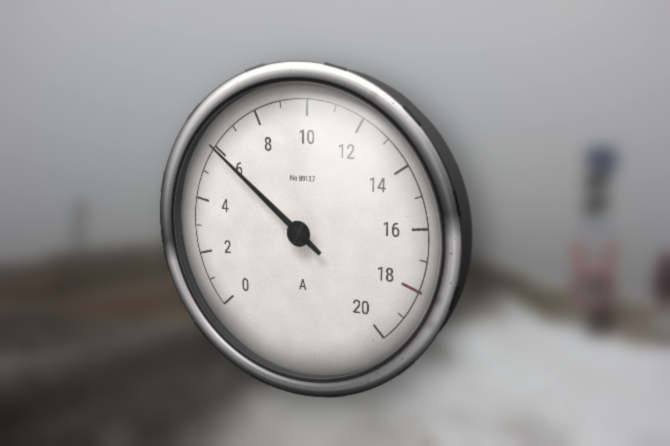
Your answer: 6A
